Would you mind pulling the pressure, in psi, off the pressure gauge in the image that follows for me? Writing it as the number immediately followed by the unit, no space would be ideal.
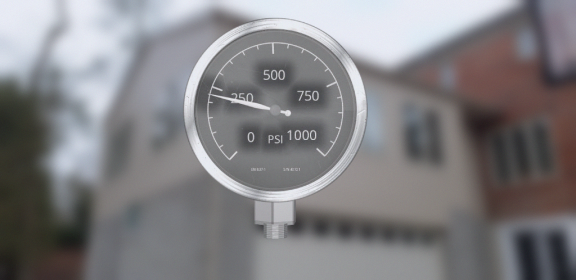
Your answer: 225psi
